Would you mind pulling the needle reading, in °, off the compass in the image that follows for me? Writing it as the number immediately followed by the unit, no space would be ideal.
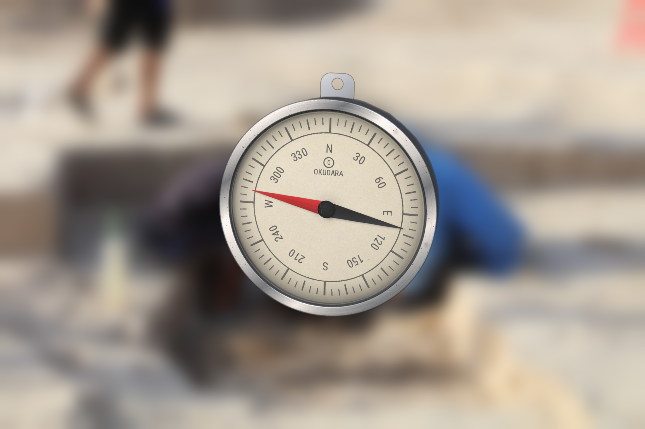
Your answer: 280°
